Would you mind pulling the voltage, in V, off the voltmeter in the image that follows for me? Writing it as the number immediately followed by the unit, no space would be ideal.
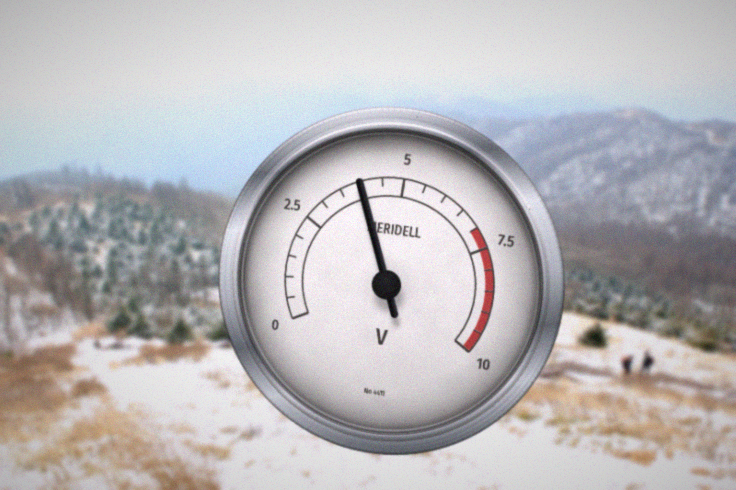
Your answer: 4V
